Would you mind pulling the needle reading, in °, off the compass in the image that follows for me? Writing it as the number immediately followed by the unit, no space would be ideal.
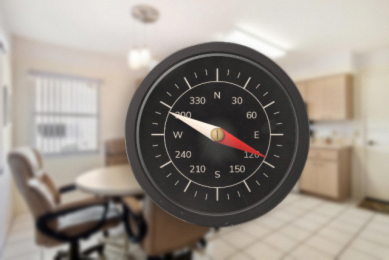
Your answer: 115°
